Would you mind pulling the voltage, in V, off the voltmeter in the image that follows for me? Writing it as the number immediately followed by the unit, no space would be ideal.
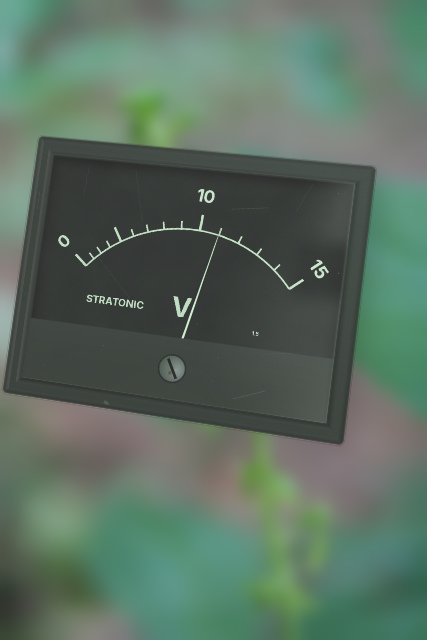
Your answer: 11V
